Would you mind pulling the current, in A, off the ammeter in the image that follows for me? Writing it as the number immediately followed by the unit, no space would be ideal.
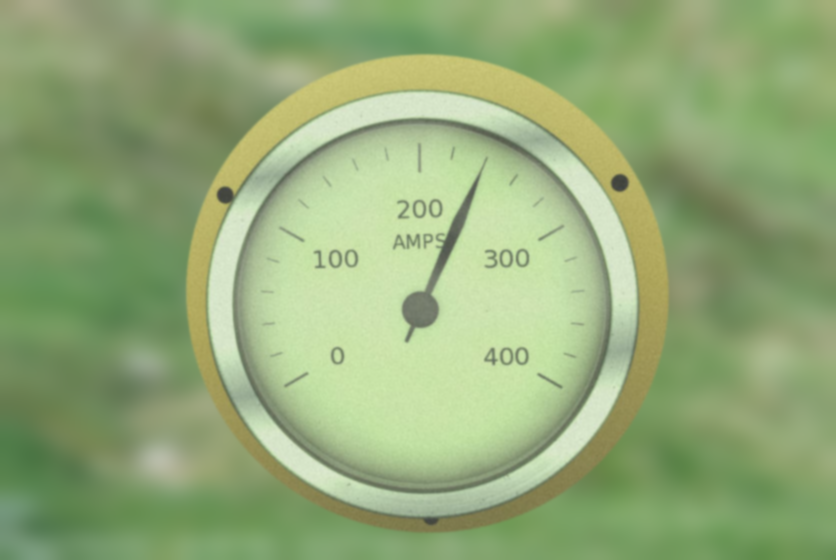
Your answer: 240A
